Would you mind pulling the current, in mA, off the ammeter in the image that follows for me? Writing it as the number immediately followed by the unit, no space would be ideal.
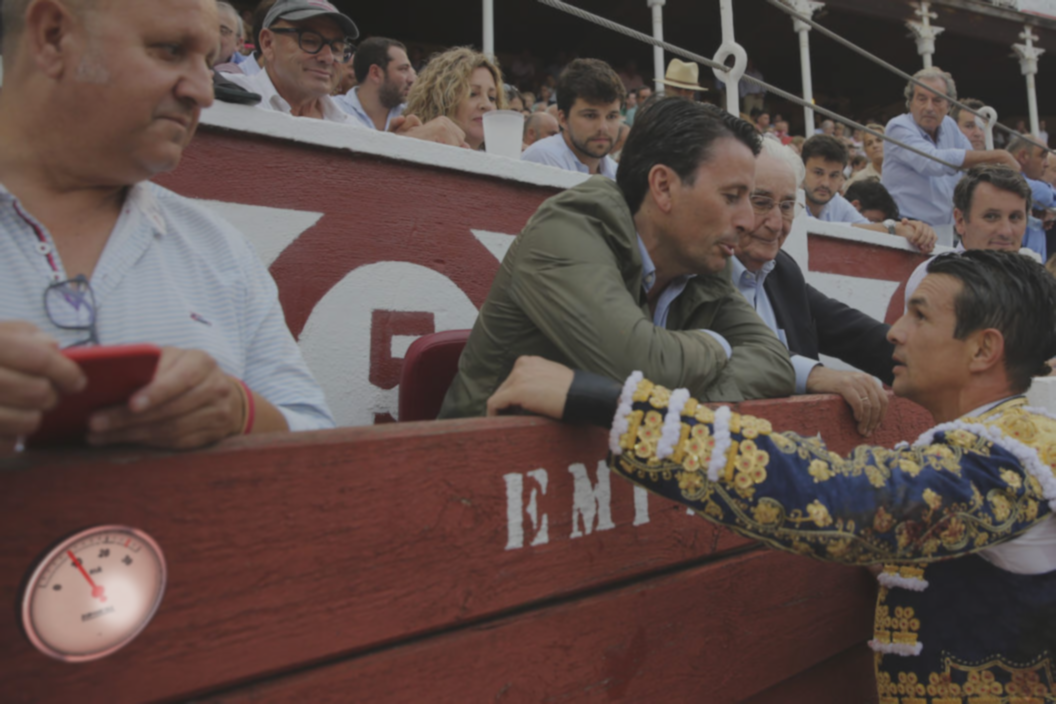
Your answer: 10mA
